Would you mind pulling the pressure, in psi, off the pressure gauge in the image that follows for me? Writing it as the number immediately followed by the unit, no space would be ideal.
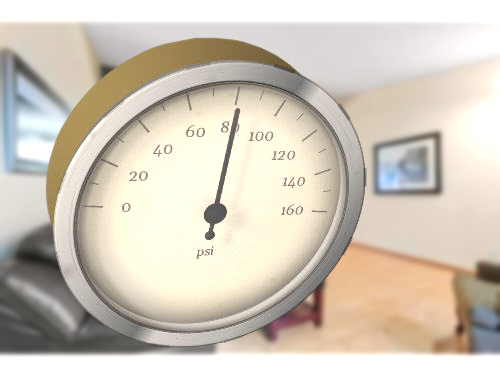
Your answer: 80psi
